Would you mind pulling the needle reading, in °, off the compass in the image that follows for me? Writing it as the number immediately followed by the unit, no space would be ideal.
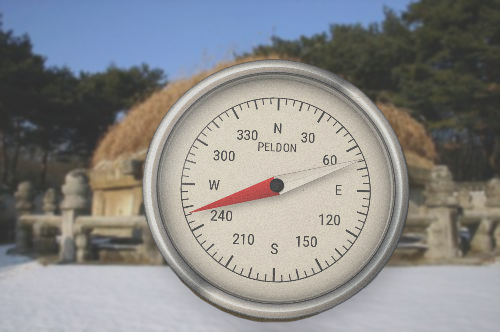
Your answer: 250°
